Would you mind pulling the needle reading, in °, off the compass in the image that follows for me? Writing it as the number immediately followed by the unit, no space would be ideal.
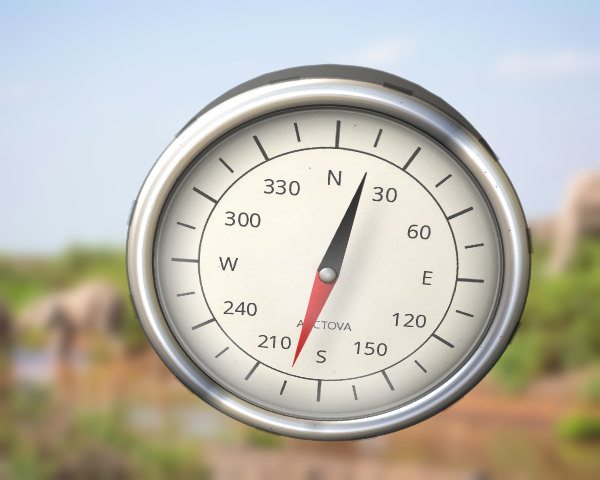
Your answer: 195°
